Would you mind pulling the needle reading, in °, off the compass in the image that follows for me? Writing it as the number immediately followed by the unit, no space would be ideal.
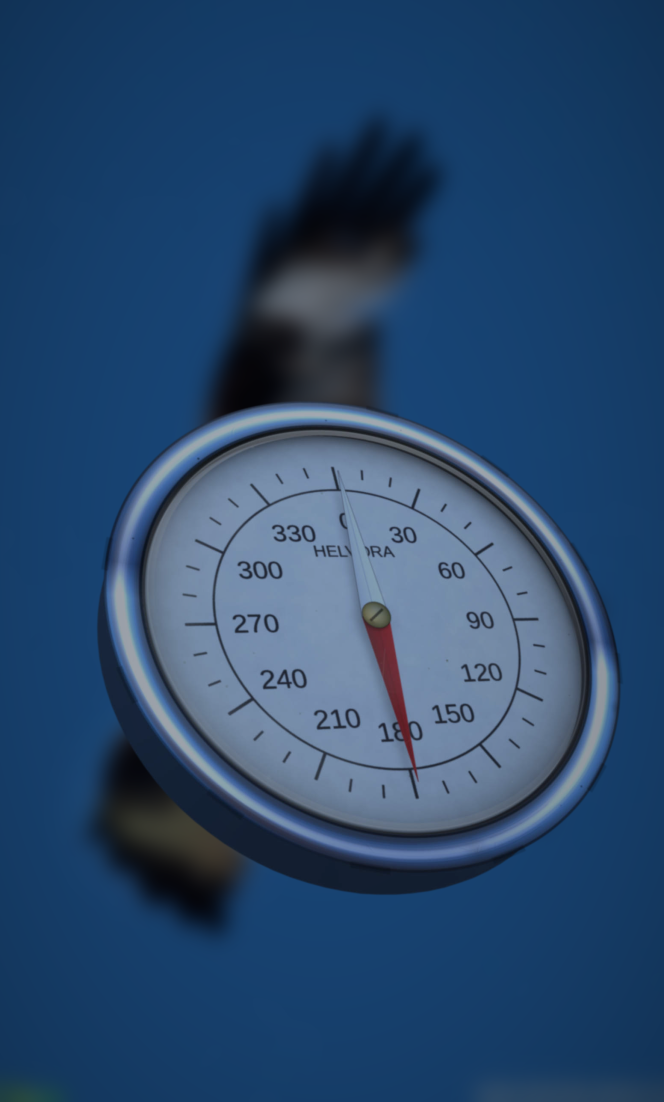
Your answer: 180°
